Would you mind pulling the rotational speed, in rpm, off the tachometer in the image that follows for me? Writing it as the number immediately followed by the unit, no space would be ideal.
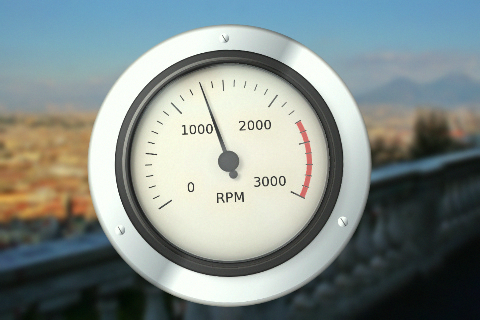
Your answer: 1300rpm
